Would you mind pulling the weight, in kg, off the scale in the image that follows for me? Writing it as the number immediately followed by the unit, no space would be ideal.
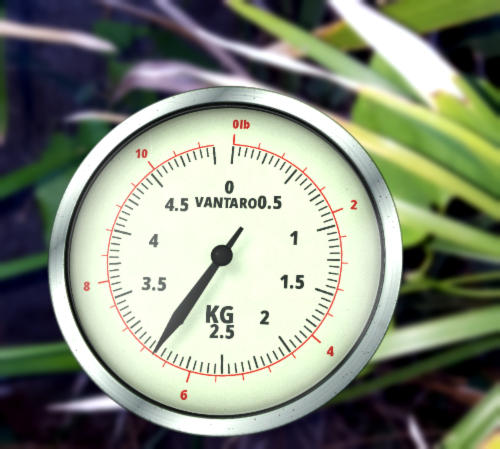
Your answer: 3kg
